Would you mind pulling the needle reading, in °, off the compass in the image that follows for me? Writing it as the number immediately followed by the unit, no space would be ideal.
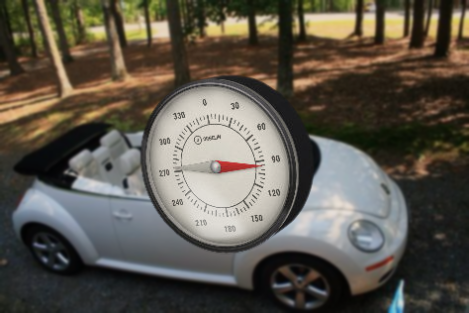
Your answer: 95°
